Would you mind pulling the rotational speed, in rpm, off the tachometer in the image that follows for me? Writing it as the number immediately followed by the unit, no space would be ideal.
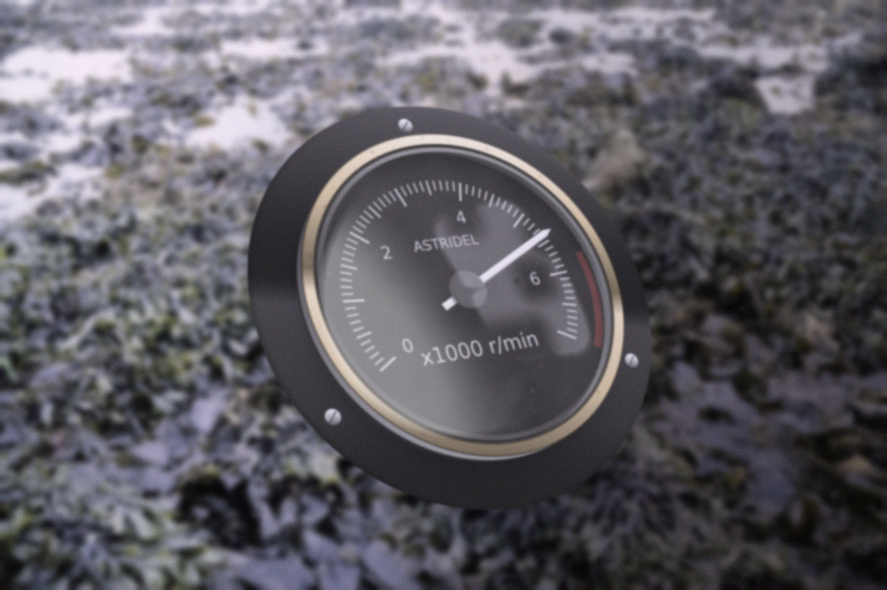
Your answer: 5400rpm
